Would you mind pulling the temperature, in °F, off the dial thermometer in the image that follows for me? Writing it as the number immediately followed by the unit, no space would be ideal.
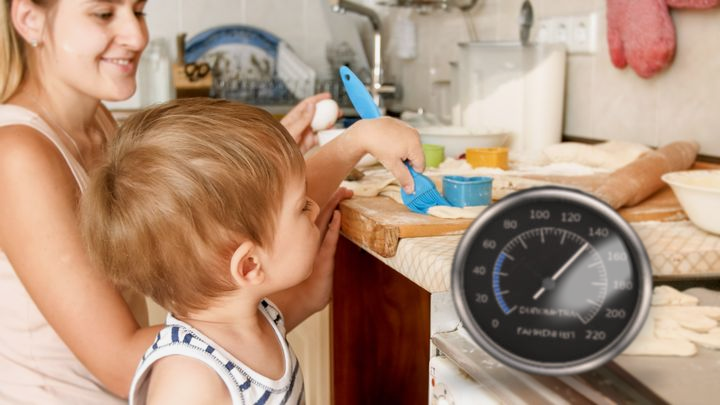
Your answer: 140°F
